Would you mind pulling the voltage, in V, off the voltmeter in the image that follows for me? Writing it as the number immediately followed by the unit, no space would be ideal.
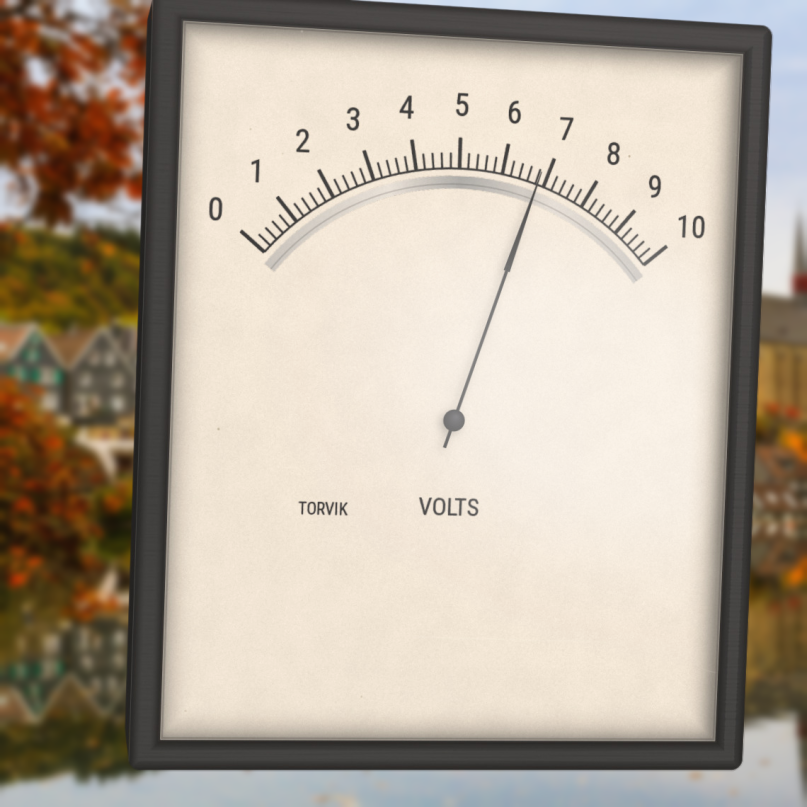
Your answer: 6.8V
